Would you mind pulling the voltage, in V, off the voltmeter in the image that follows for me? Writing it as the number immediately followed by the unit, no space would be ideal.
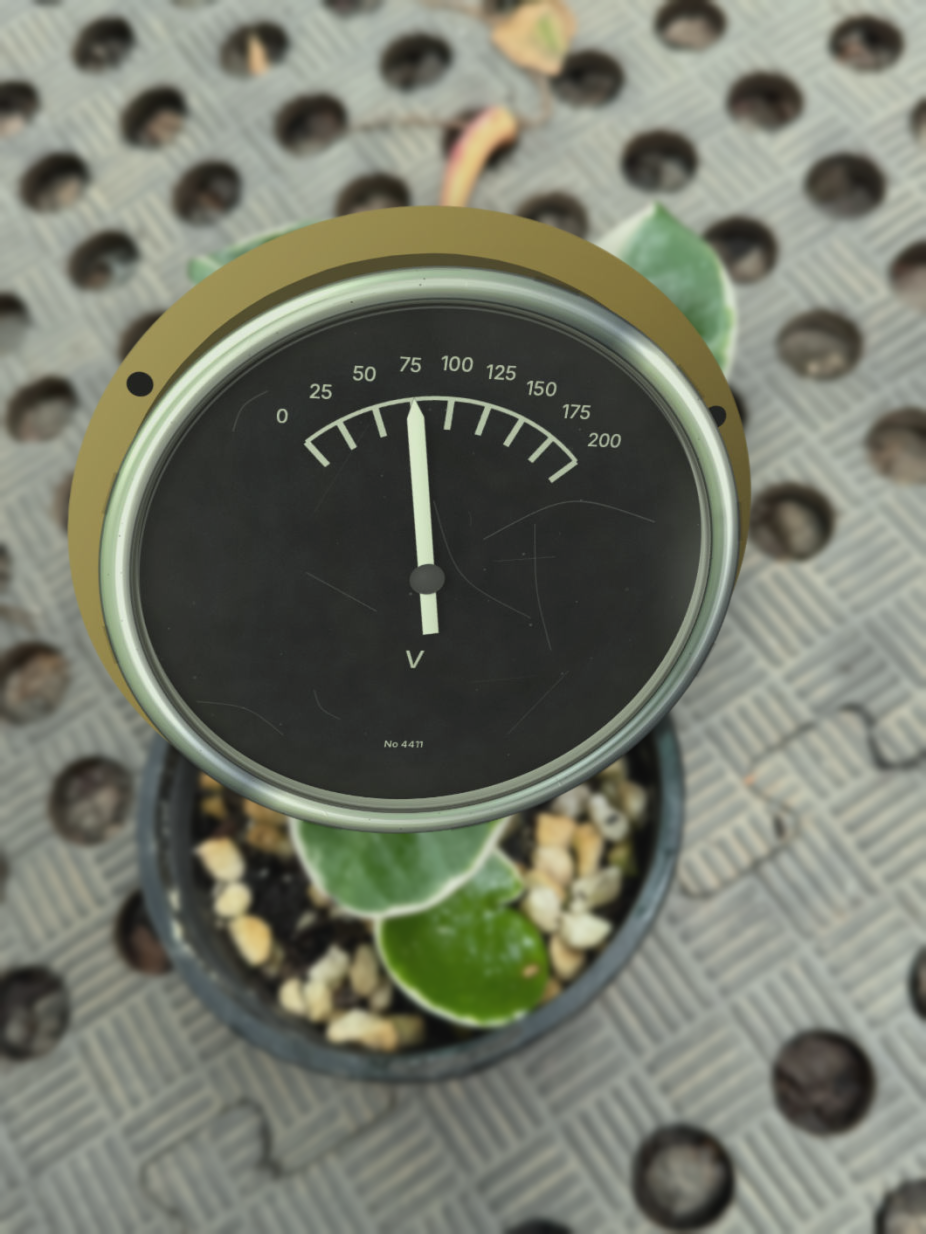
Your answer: 75V
